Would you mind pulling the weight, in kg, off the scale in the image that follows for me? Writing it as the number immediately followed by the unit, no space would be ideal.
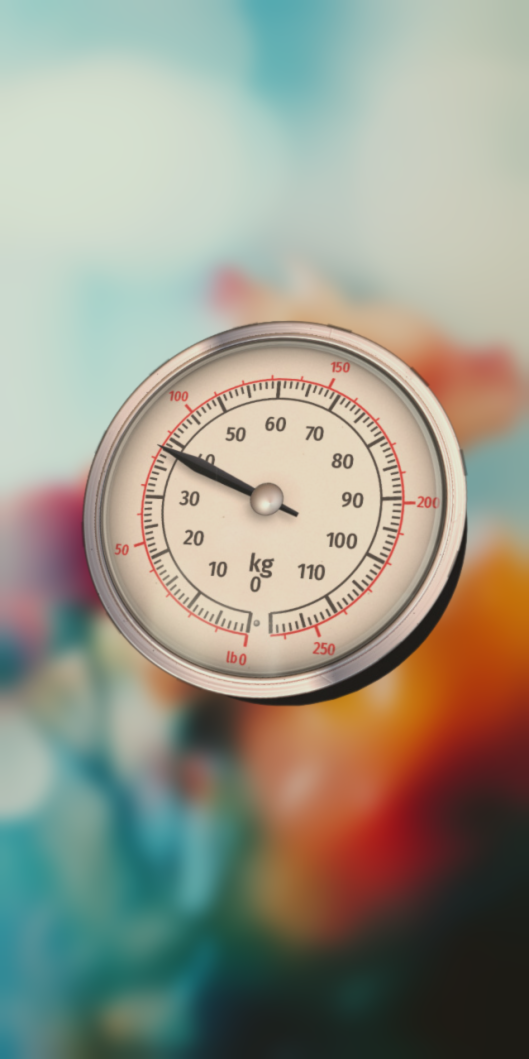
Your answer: 38kg
